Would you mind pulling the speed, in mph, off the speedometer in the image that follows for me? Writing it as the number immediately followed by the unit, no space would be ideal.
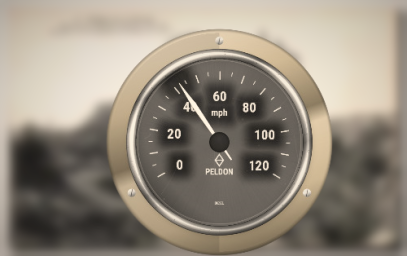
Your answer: 42.5mph
